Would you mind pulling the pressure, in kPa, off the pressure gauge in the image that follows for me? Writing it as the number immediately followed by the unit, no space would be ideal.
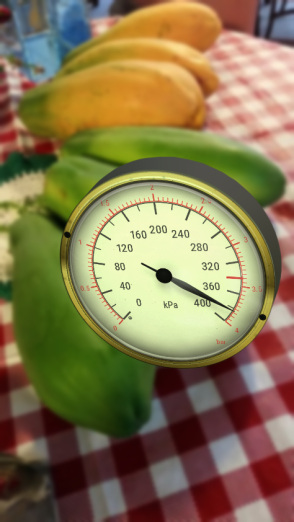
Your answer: 380kPa
